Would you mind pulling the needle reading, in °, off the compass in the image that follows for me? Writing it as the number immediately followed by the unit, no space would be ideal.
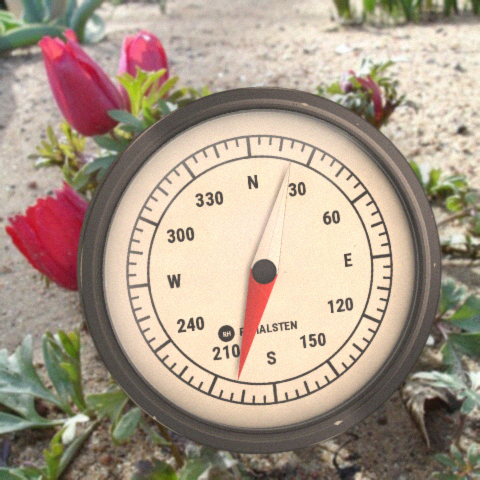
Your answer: 200°
